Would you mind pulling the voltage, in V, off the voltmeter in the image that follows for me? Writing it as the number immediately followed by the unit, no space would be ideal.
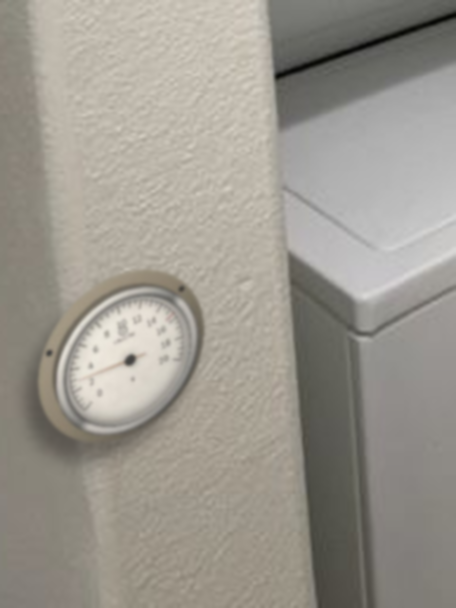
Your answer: 3V
